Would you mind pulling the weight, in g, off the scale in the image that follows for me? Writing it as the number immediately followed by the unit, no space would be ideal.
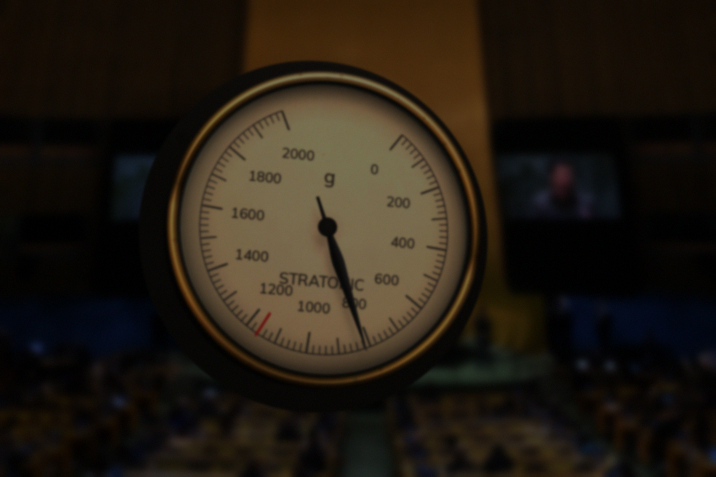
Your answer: 820g
